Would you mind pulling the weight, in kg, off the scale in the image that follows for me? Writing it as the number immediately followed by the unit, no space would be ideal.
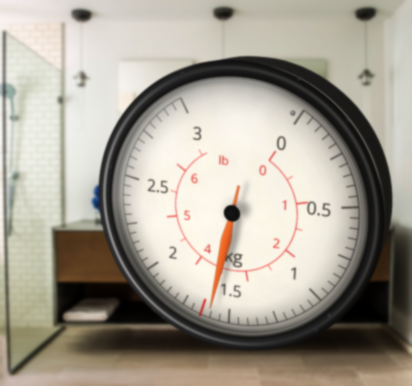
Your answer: 1.6kg
